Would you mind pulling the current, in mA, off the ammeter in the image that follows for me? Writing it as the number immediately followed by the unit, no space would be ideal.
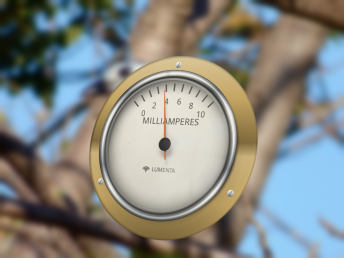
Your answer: 4mA
